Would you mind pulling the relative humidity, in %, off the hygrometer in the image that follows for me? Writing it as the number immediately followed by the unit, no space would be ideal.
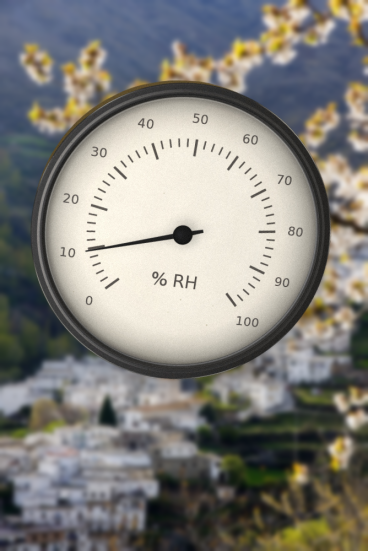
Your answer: 10%
